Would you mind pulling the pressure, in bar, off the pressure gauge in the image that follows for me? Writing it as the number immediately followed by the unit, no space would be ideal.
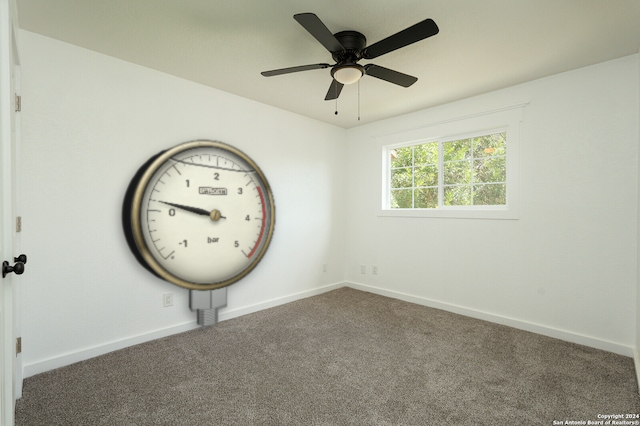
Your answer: 0.2bar
